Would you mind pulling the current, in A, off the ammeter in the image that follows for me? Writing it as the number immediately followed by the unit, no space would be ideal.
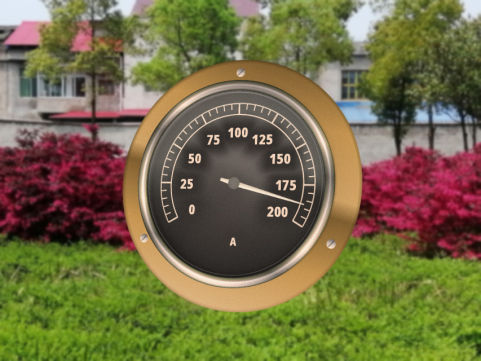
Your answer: 187.5A
